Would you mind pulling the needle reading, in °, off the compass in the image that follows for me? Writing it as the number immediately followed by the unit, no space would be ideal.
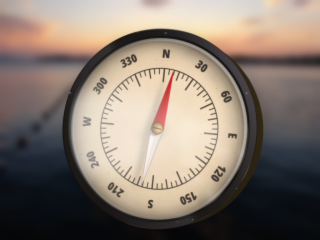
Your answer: 10°
